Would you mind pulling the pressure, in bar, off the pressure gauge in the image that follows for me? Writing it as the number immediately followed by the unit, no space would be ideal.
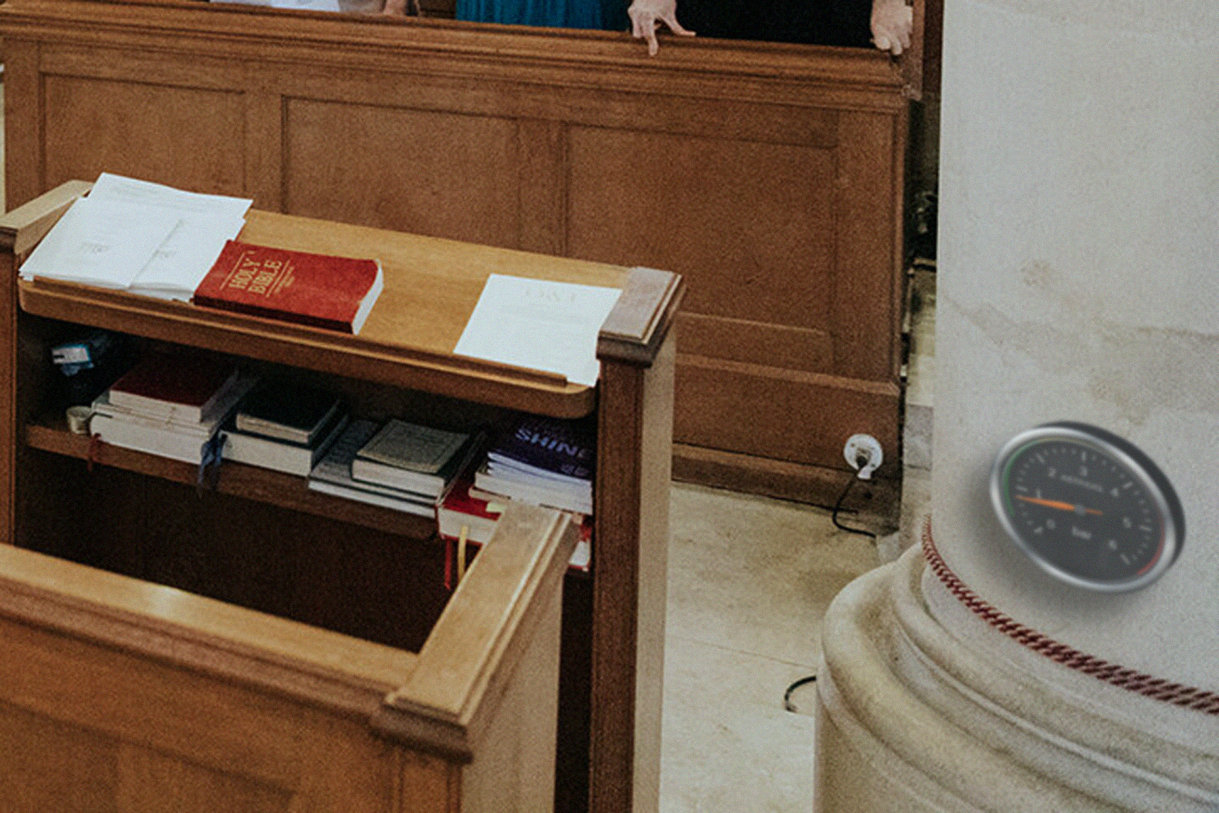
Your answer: 0.8bar
